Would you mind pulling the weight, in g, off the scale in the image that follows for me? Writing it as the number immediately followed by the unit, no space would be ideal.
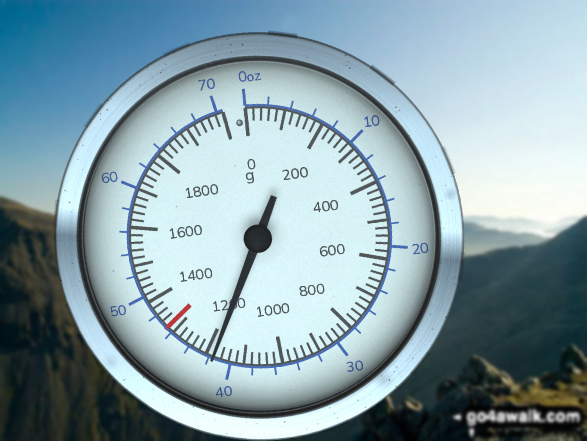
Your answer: 1180g
